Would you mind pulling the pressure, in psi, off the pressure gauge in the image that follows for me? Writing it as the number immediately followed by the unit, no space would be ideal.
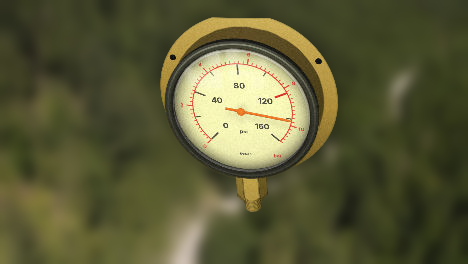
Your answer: 140psi
